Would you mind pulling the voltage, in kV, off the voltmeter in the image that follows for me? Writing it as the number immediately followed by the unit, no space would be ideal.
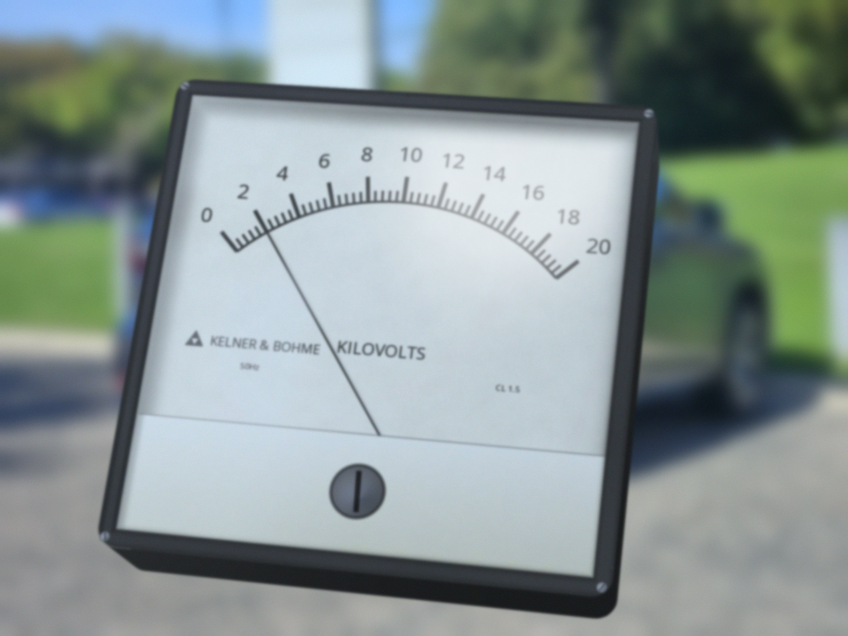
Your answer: 2kV
